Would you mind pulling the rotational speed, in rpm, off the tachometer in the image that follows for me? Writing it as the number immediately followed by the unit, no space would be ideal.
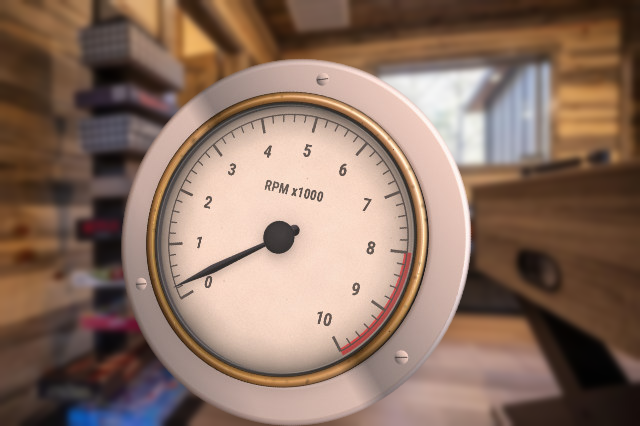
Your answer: 200rpm
